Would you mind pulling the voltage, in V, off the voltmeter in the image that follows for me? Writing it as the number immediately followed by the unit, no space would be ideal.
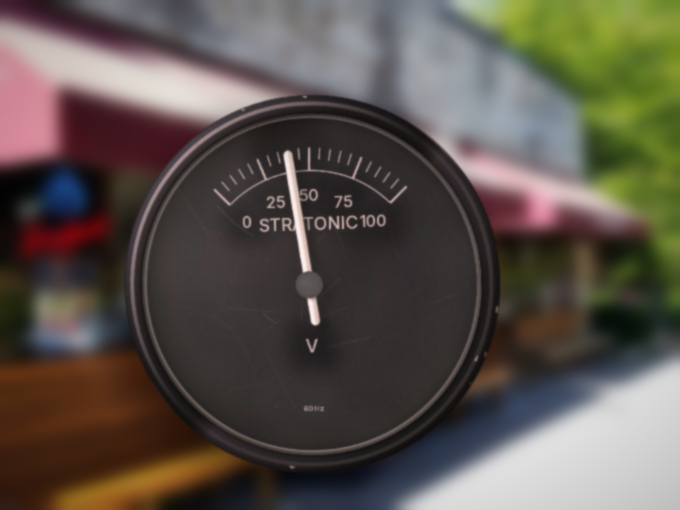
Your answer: 40V
